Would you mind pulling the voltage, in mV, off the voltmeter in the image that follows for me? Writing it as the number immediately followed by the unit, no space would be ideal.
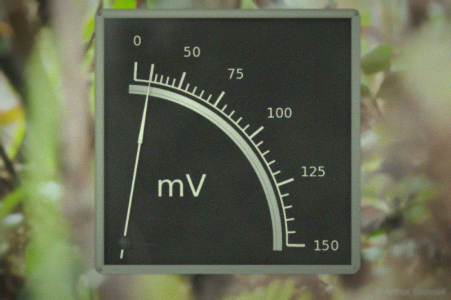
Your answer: 25mV
